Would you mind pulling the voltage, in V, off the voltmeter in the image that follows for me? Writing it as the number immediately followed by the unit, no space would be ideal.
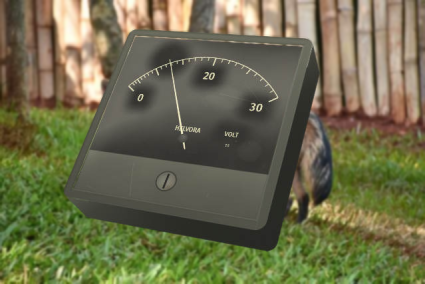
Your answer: 13V
